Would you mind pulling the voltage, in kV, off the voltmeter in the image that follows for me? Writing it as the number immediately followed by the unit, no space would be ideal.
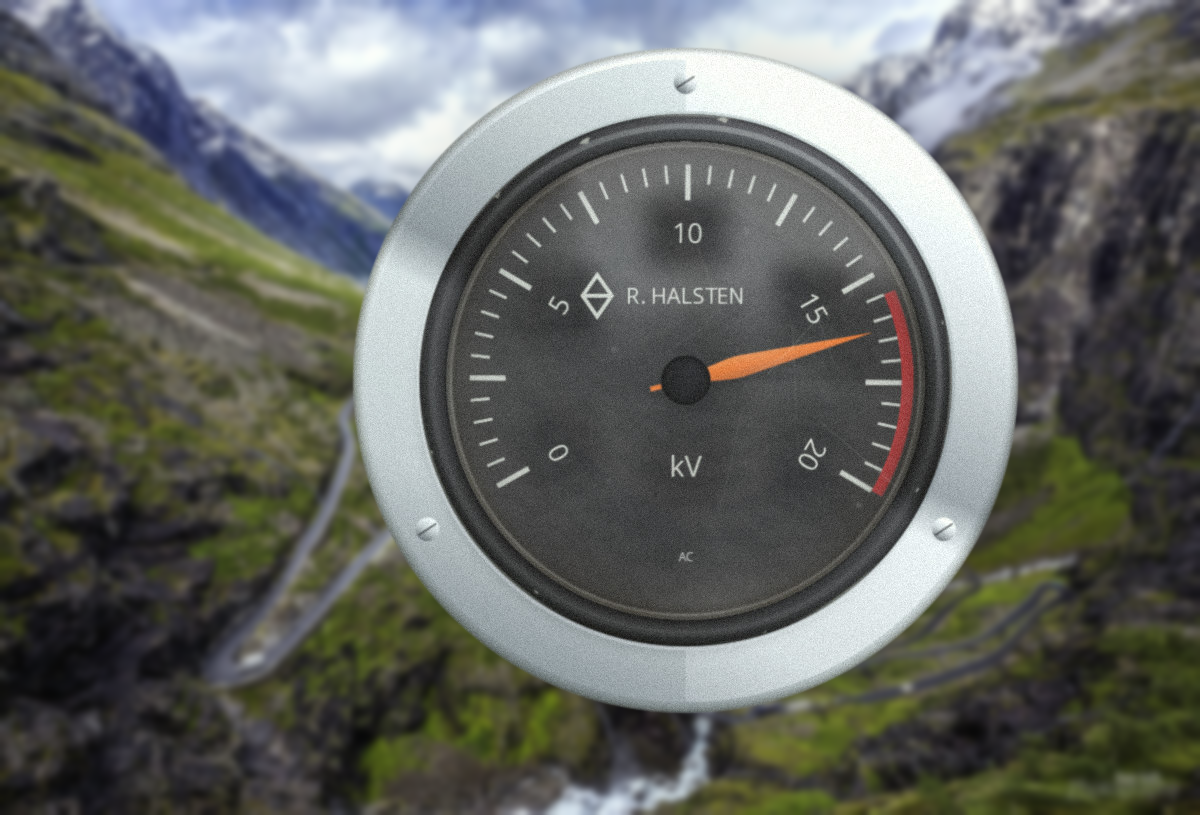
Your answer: 16.25kV
